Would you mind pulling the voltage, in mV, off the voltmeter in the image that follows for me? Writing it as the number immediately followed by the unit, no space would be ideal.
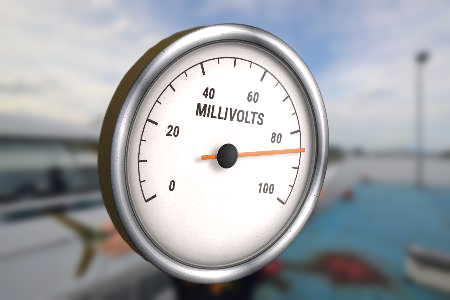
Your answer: 85mV
